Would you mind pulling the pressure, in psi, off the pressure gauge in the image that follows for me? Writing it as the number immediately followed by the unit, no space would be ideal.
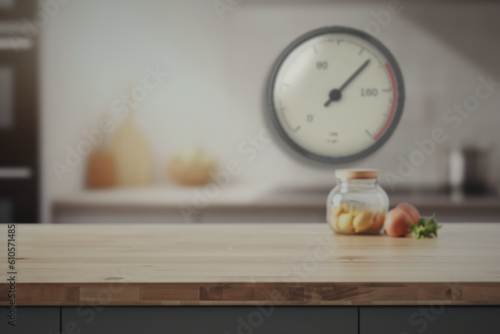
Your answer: 130psi
